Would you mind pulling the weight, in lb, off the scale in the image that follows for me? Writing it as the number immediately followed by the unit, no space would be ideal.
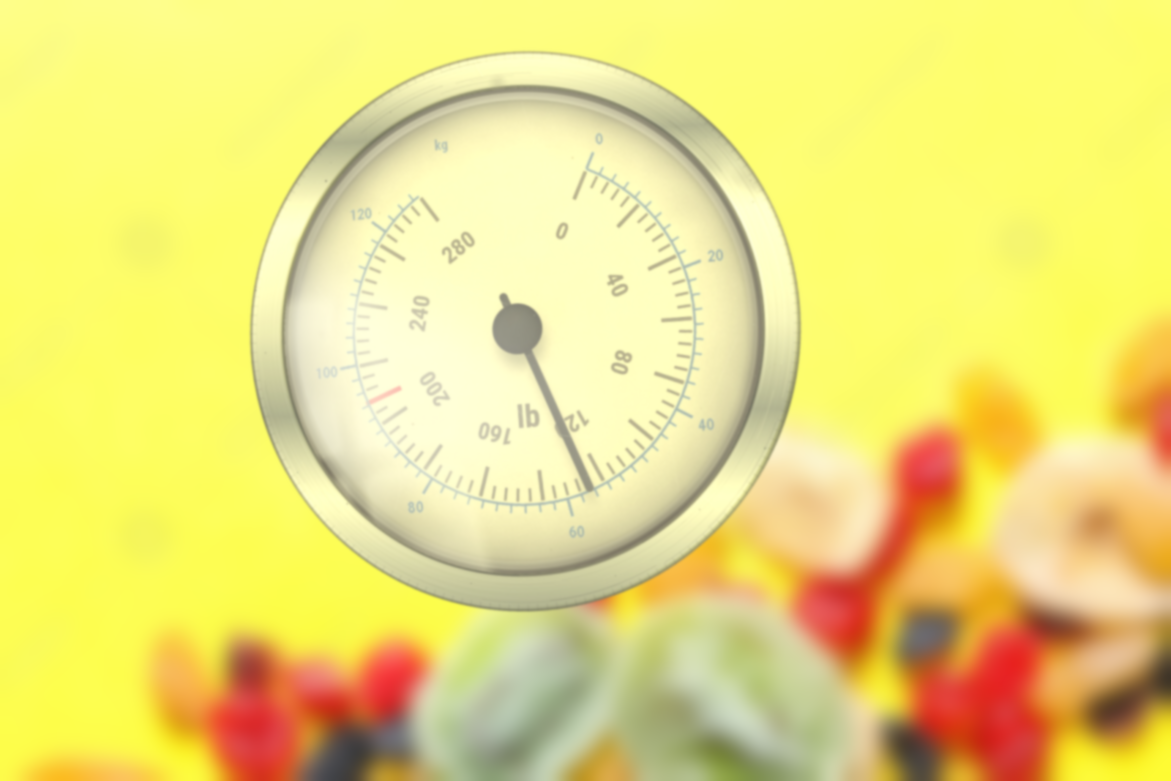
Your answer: 124lb
